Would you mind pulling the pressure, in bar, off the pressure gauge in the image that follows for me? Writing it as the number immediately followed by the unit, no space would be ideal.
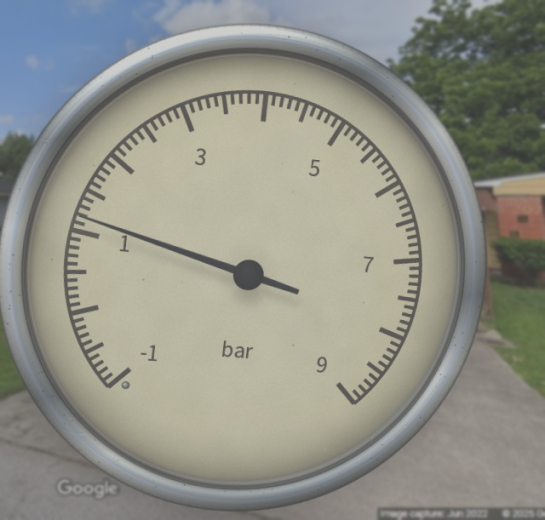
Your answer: 1.2bar
